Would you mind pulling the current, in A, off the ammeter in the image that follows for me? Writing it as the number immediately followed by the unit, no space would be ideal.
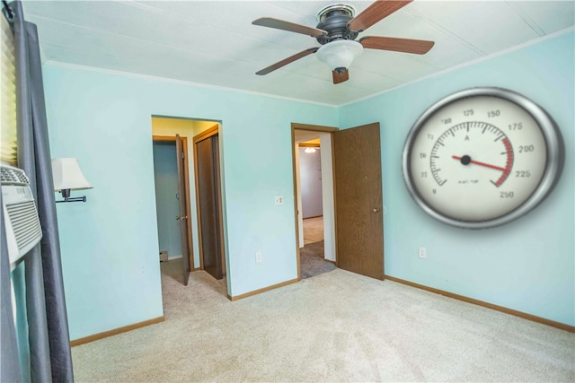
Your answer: 225A
